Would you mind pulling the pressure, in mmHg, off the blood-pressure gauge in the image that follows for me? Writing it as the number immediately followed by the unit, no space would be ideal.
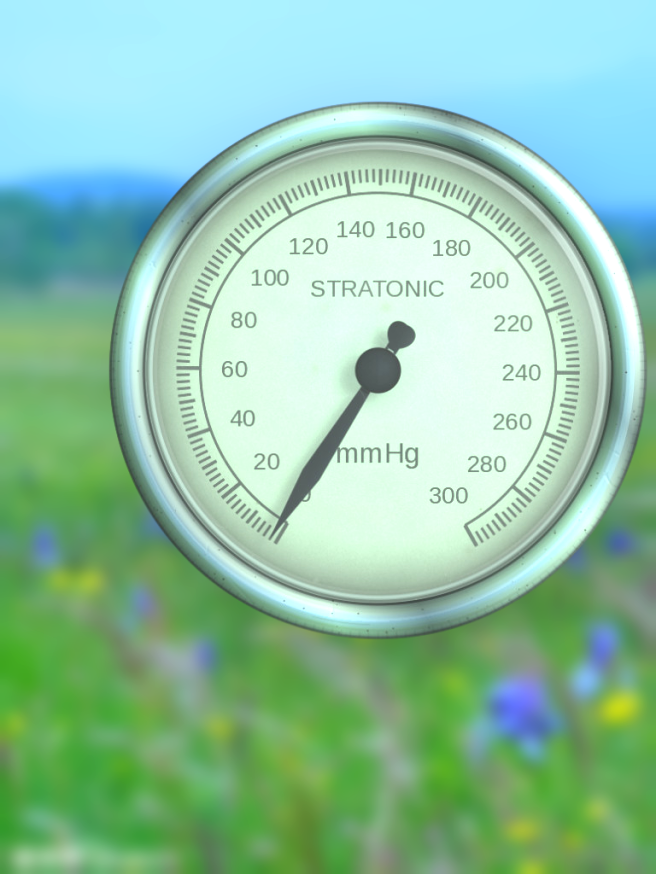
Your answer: 2mmHg
